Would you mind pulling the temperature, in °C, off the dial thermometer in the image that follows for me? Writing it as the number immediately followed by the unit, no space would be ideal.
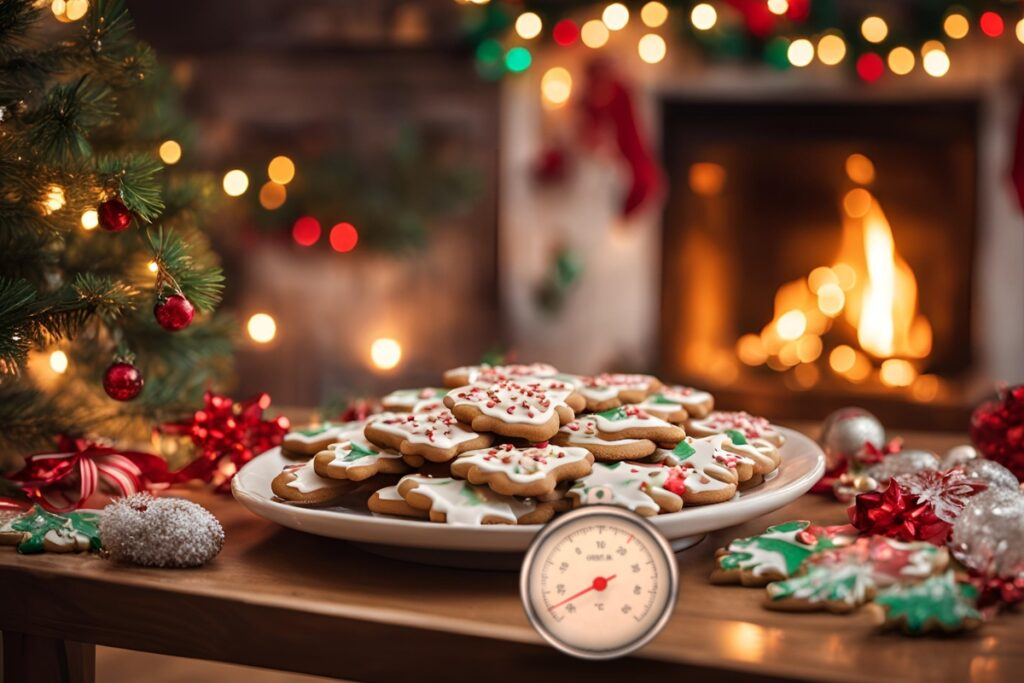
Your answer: -25°C
